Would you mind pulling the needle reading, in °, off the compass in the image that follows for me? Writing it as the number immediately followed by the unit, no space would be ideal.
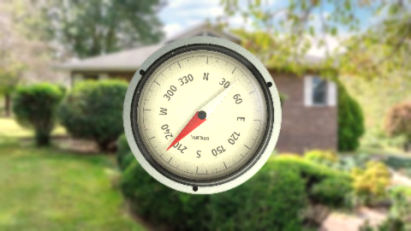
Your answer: 220°
